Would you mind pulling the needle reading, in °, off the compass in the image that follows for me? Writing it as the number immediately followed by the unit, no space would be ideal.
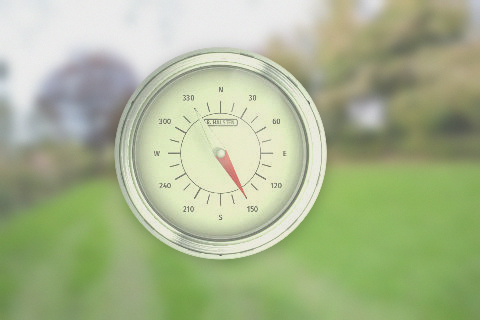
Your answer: 150°
